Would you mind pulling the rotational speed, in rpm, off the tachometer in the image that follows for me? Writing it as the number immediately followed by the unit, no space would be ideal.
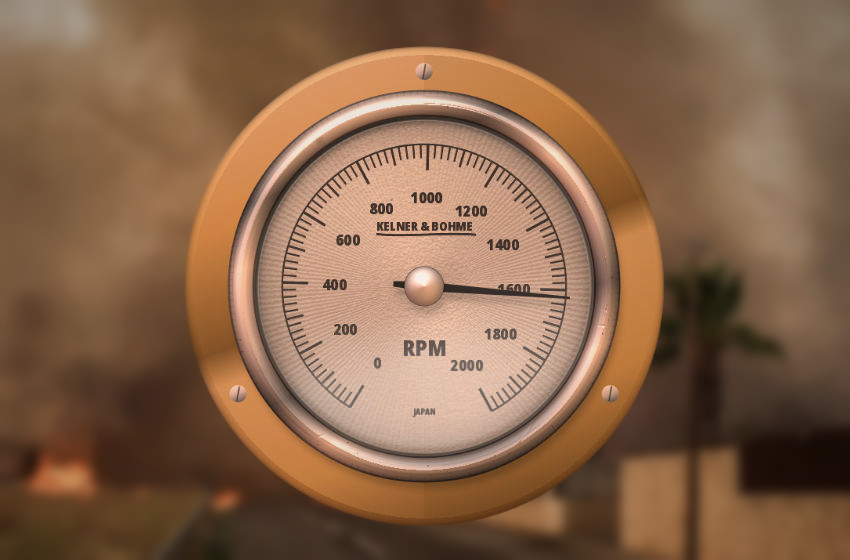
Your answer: 1620rpm
